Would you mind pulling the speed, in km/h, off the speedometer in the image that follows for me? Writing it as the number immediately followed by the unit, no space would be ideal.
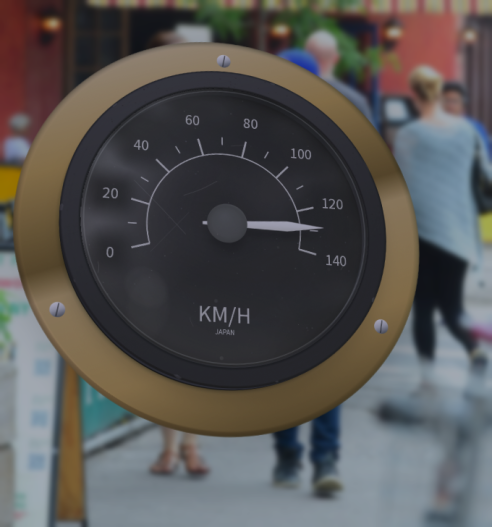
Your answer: 130km/h
